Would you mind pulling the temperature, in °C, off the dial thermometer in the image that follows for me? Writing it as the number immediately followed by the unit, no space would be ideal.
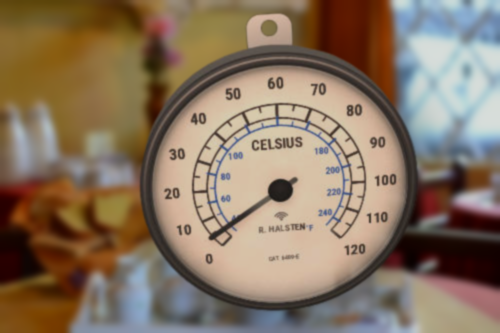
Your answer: 5°C
